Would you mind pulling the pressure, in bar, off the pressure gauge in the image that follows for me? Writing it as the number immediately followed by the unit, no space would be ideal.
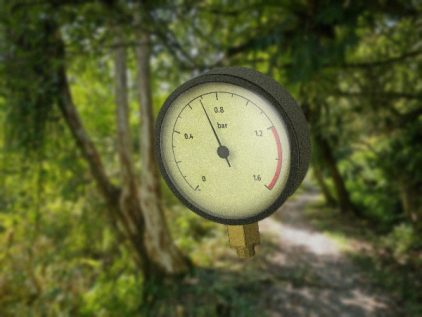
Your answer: 0.7bar
